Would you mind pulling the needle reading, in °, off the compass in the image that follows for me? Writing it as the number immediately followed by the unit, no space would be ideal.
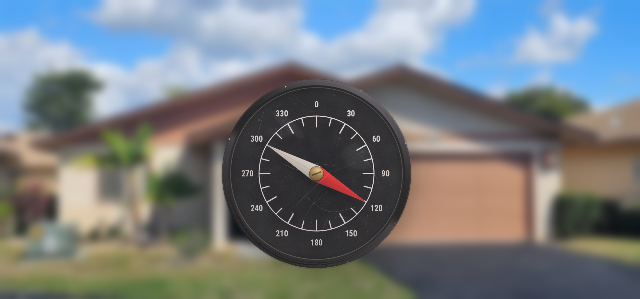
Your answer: 120°
